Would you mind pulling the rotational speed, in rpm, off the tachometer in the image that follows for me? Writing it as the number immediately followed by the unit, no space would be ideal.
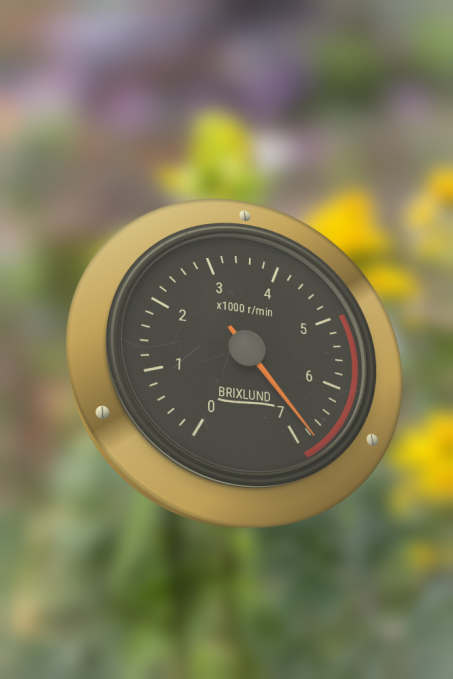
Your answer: 6800rpm
